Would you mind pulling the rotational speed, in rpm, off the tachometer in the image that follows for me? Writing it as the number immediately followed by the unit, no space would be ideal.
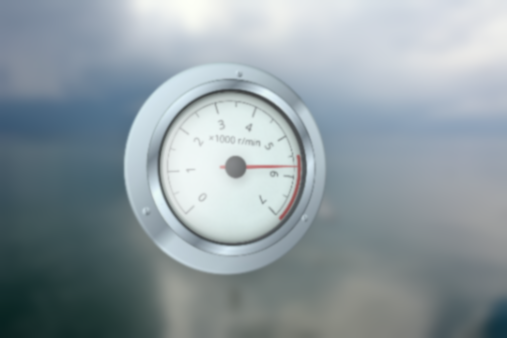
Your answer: 5750rpm
